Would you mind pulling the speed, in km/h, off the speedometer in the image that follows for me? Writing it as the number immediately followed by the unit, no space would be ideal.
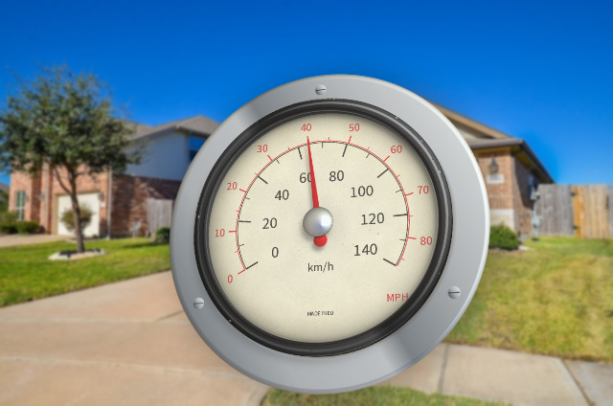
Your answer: 65km/h
